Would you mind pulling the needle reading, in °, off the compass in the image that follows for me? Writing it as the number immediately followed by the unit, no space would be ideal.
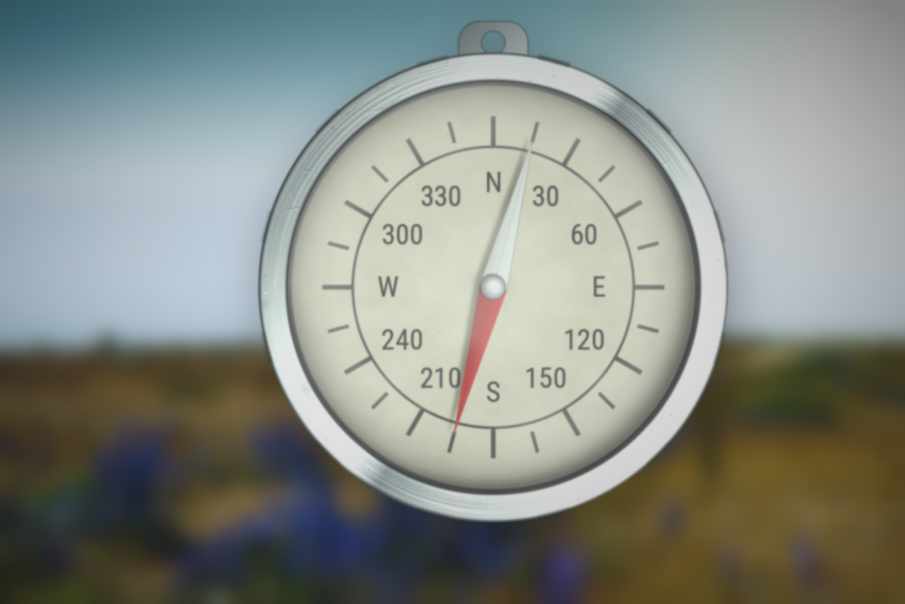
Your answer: 195°
